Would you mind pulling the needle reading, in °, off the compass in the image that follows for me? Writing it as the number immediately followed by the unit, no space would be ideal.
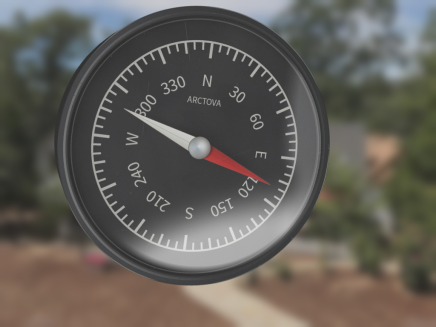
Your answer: 110°
